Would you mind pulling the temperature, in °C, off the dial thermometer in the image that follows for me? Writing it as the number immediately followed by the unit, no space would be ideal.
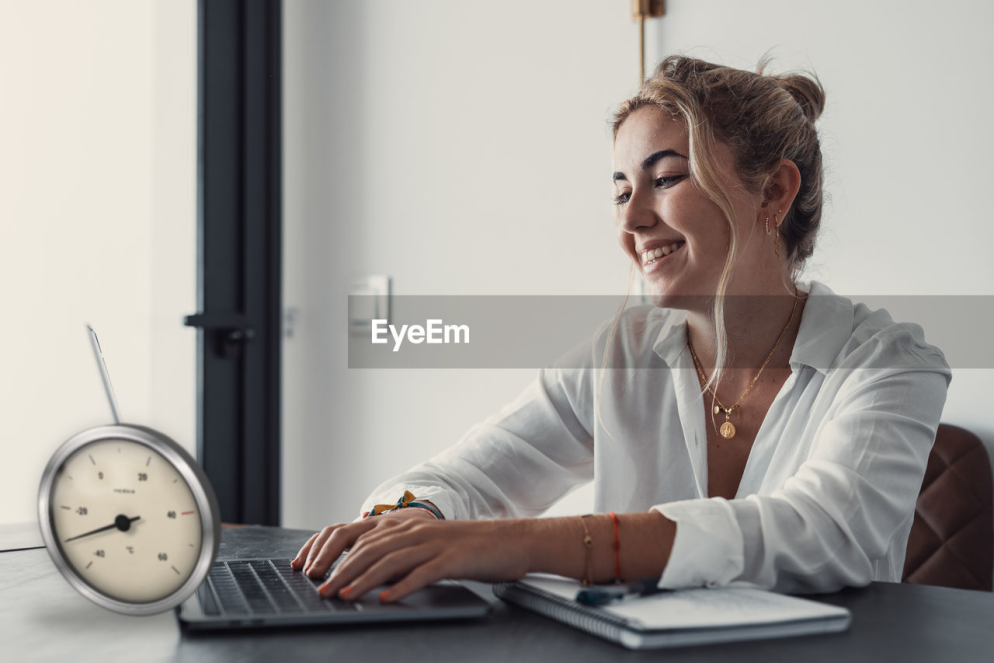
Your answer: -30°C
